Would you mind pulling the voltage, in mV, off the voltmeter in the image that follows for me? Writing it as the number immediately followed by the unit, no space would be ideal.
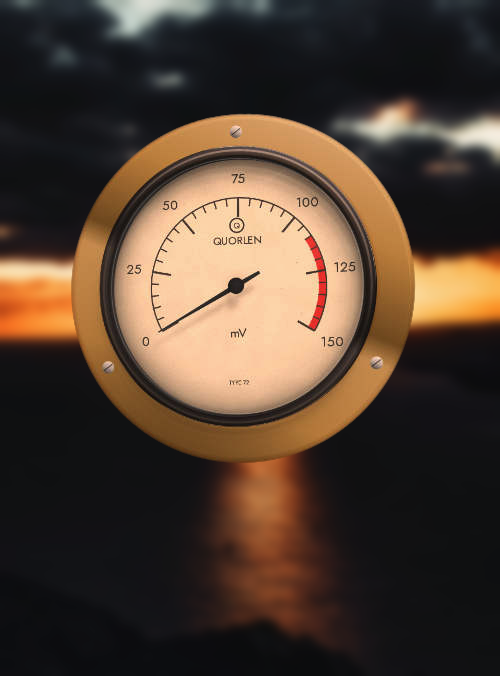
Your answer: 0mV
